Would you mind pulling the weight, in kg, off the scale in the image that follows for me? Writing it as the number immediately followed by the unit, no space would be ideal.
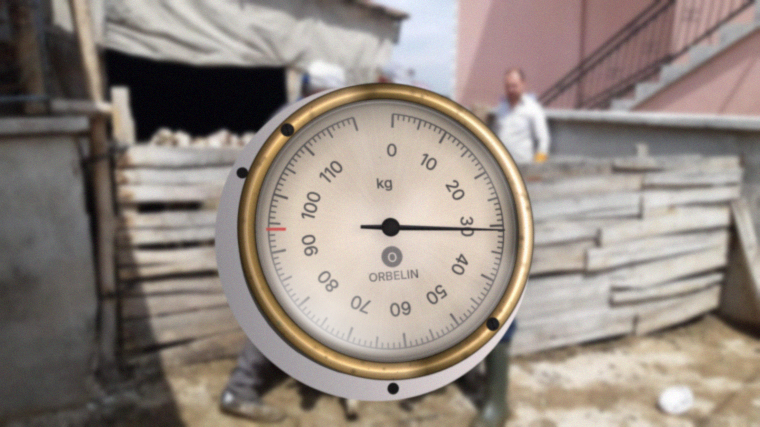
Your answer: 31kg
